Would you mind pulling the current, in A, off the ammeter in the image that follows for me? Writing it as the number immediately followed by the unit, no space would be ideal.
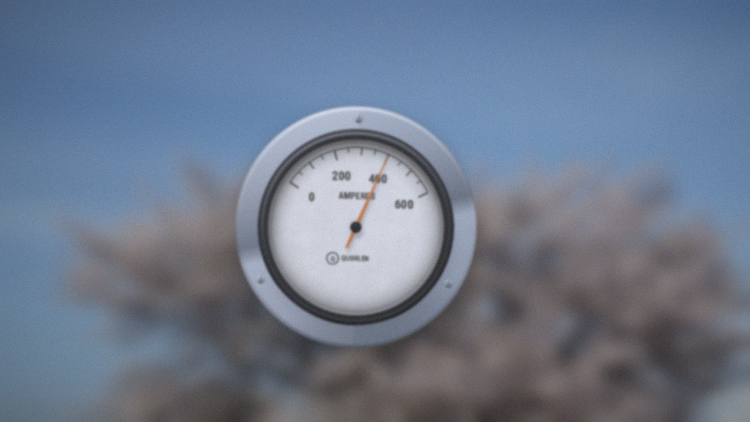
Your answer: 400A
